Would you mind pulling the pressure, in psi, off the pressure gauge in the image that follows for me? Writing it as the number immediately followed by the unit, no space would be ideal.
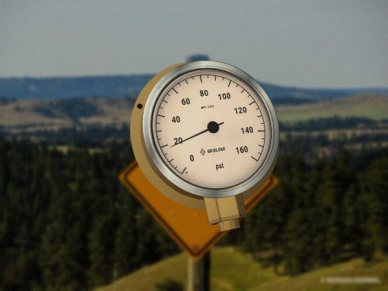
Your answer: 17.5psi
